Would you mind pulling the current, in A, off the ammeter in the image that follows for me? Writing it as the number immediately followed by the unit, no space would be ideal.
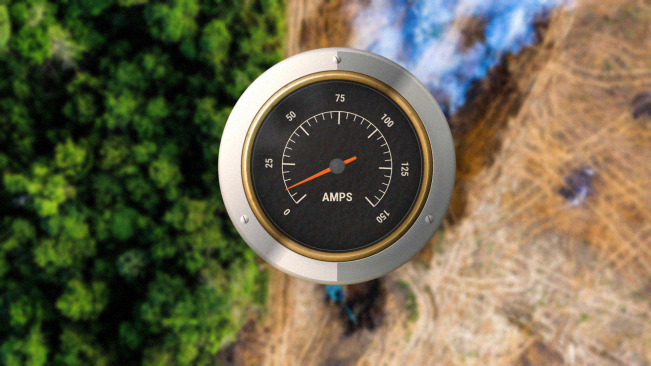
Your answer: 10A
